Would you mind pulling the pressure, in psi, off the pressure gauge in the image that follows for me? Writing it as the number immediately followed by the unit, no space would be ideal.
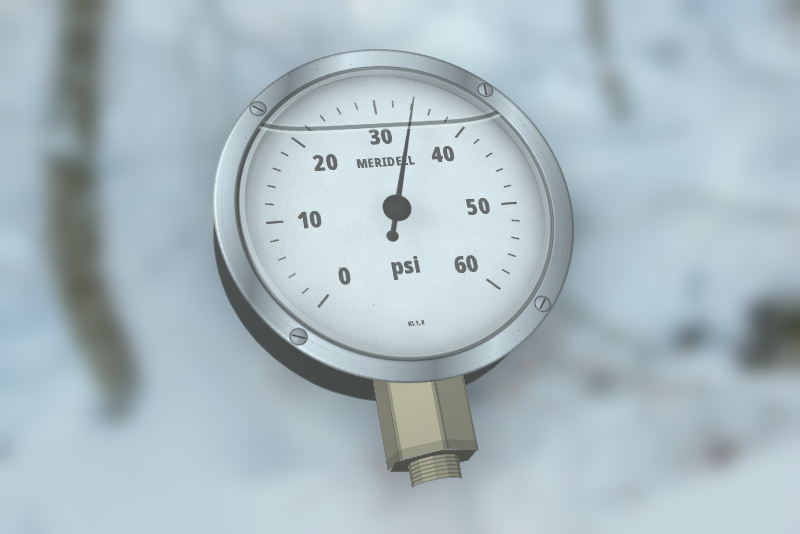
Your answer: 34psi
